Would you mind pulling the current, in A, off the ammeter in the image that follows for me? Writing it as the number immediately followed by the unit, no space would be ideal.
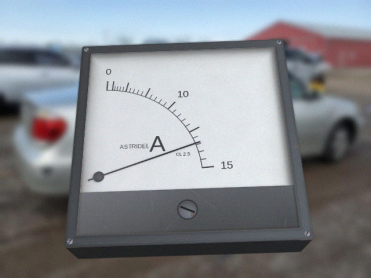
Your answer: 13.5A
